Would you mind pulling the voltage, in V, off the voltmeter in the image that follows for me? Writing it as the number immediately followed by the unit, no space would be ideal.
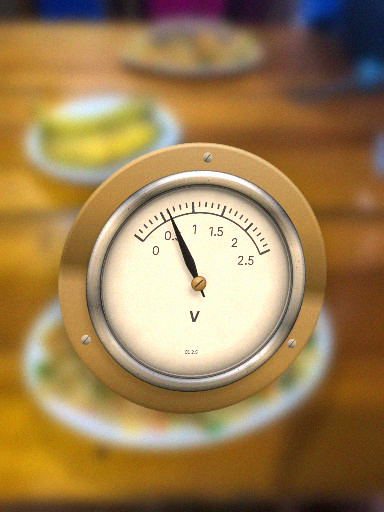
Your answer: 0.6V
